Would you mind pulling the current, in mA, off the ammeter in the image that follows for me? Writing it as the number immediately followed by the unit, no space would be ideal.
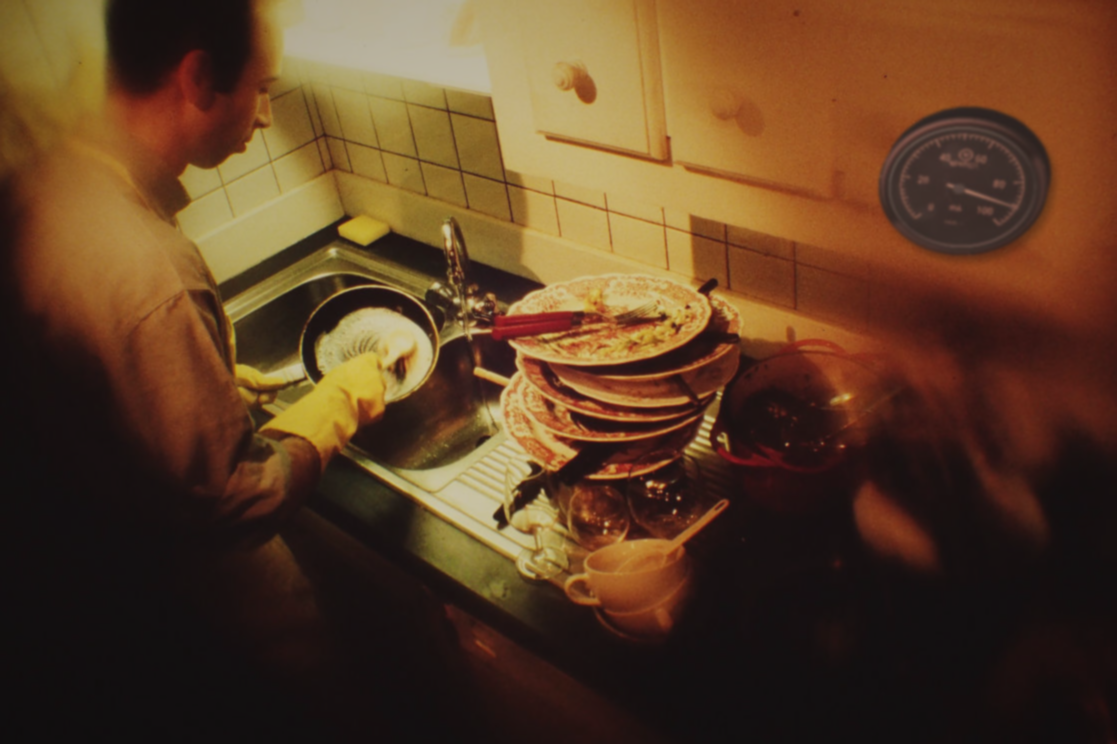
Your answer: 90mA
